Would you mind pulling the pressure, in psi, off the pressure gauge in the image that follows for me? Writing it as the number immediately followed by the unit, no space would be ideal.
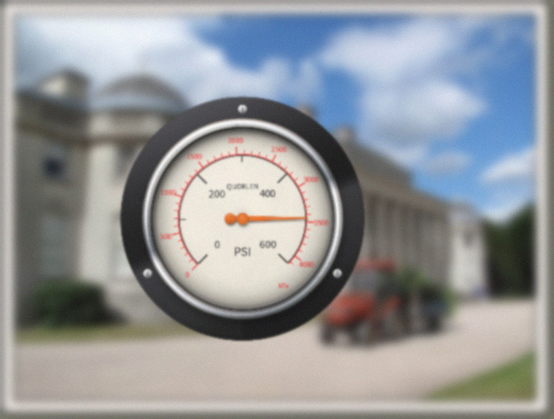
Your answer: 500psi
